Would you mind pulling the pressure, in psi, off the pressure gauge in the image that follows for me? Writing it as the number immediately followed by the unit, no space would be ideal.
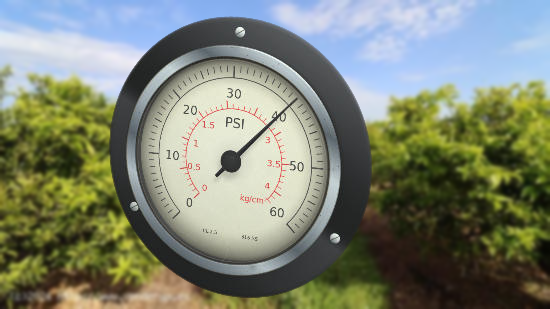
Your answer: 40psi
